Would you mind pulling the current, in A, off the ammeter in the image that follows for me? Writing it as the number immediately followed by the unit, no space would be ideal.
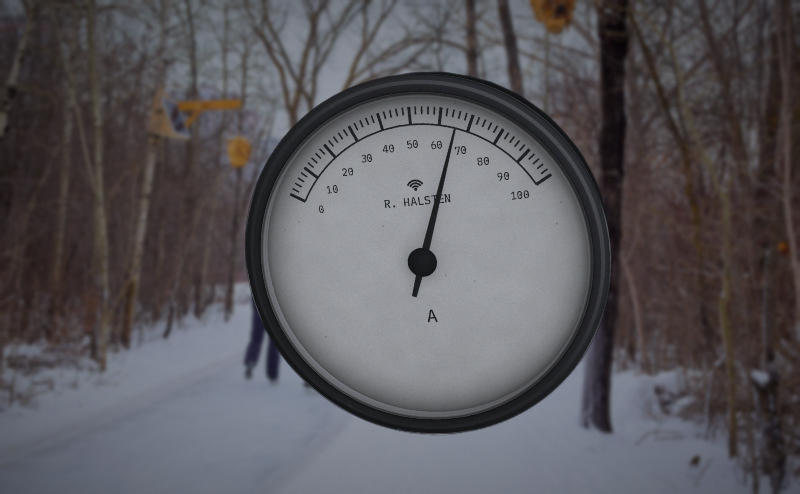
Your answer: 66A
